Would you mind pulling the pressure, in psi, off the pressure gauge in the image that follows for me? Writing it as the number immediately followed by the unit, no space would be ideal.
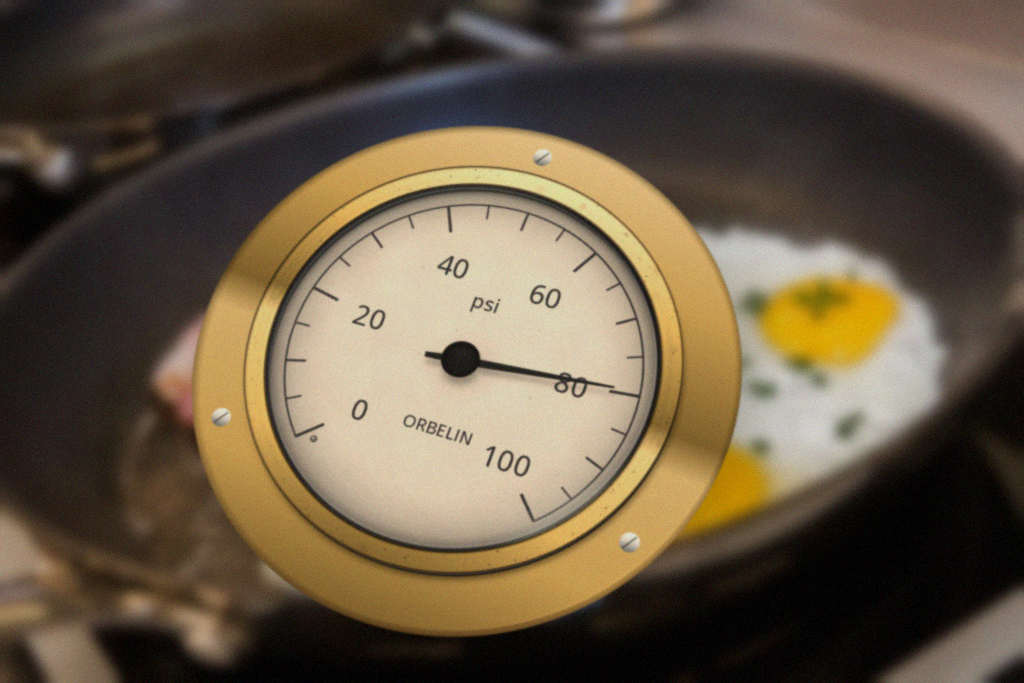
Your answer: 80psi
